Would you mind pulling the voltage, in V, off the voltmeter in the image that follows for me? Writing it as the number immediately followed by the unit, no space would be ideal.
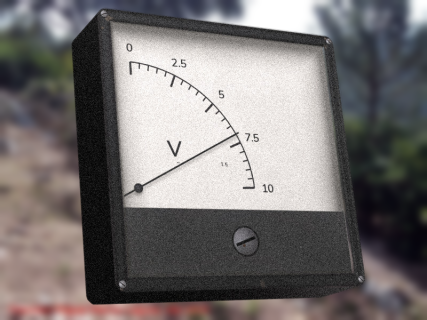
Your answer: 7V
